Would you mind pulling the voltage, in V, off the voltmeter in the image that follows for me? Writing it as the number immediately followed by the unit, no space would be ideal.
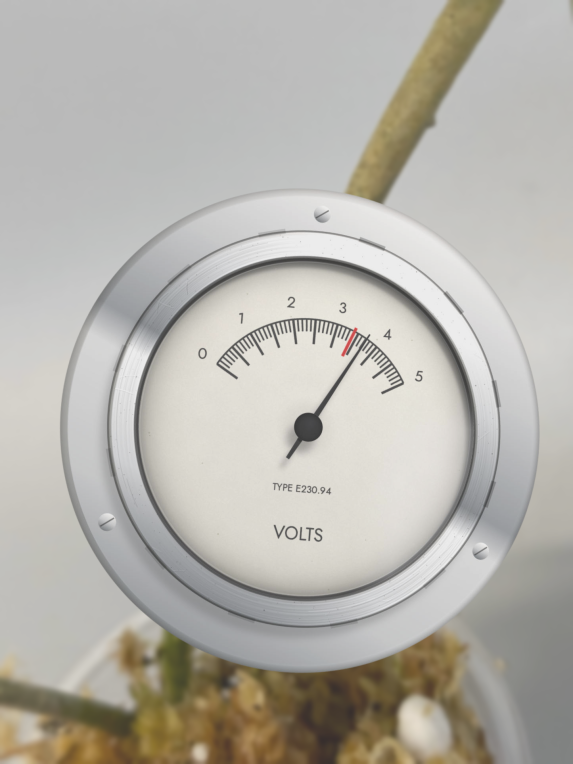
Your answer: 3.7V
